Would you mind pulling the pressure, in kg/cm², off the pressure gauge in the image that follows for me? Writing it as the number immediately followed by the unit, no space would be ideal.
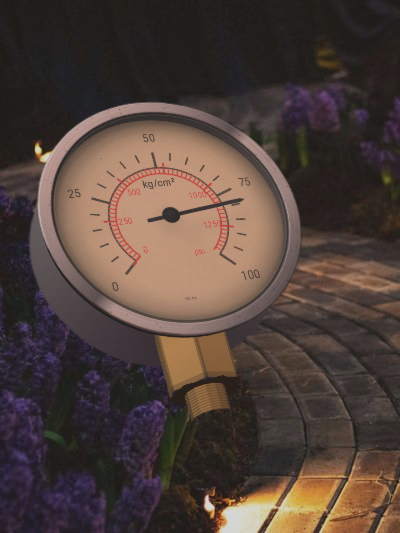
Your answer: 80kg/cm²
